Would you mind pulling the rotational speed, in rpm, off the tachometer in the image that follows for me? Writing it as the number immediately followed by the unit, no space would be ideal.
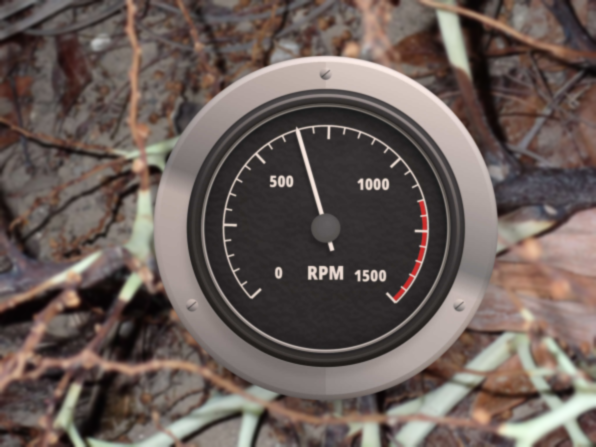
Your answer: 650rpm
